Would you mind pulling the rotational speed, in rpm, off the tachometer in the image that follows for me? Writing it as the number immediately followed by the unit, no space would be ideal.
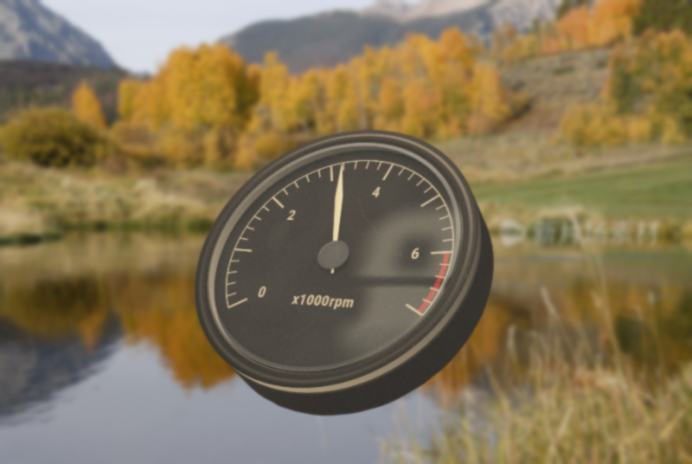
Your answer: 3200rpm
